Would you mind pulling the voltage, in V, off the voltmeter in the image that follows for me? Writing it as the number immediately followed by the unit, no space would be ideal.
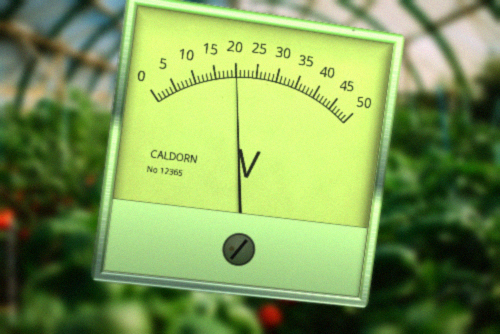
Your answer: 20V
